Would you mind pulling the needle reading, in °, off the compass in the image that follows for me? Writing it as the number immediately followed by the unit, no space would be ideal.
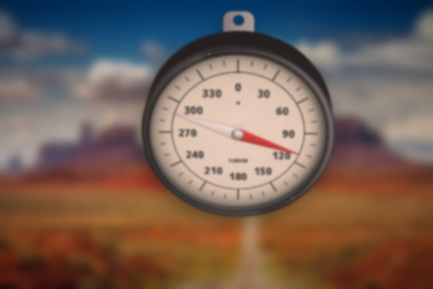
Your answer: 110°
